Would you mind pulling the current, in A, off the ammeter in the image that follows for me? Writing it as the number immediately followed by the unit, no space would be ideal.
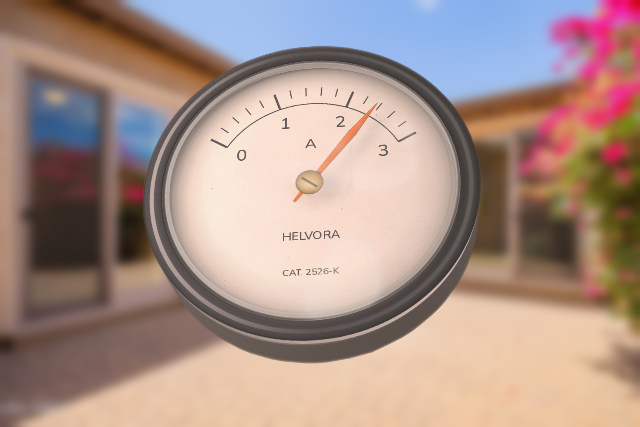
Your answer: 2.4A
